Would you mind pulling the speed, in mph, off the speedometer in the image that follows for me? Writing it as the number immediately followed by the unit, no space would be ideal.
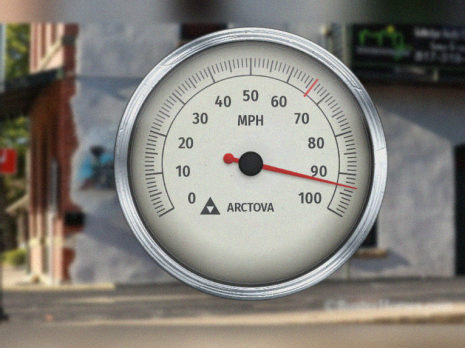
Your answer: 93mph
